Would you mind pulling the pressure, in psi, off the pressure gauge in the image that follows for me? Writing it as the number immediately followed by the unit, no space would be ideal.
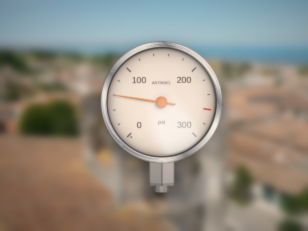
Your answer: 60psi
